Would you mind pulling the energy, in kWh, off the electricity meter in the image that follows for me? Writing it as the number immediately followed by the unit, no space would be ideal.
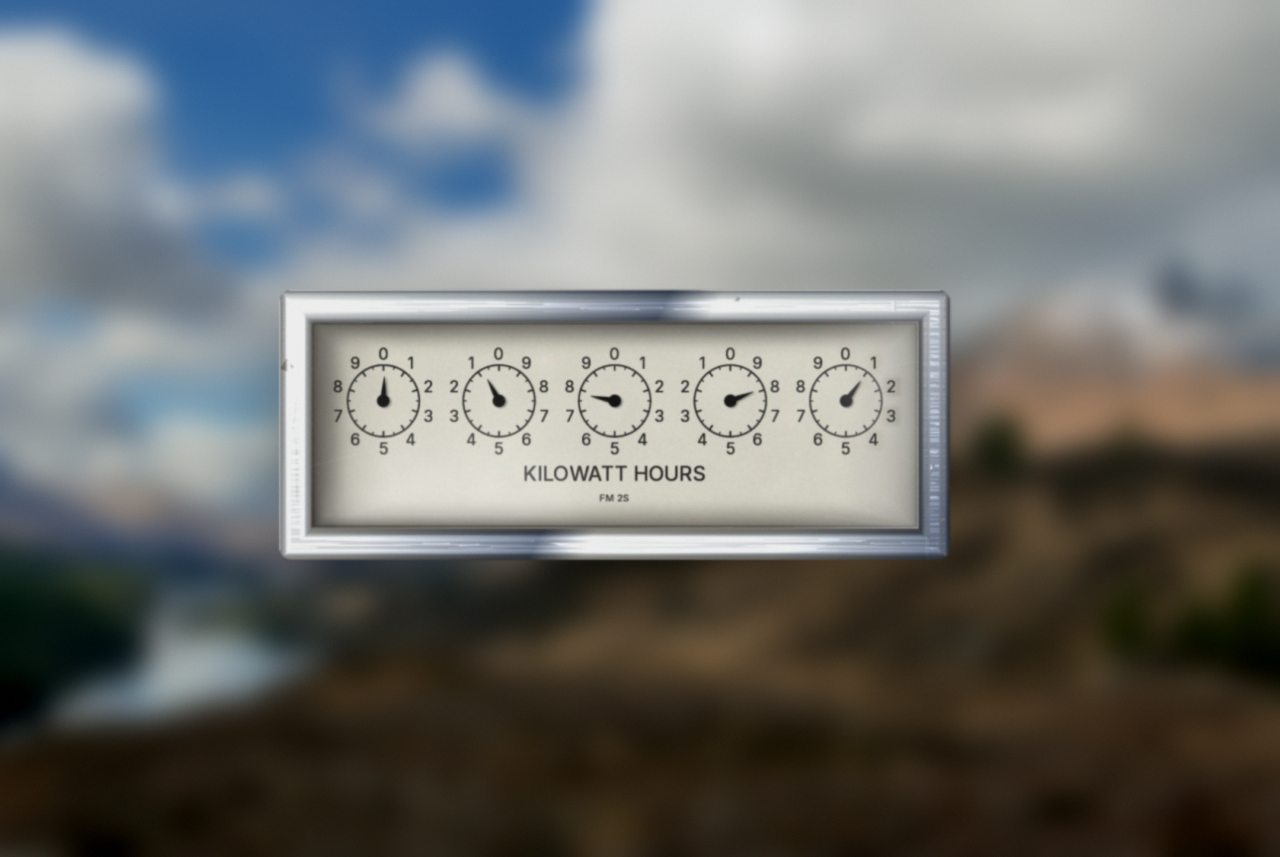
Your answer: 781kWh
